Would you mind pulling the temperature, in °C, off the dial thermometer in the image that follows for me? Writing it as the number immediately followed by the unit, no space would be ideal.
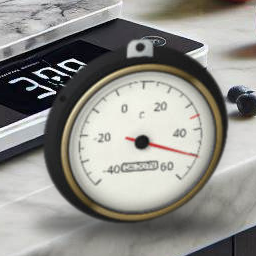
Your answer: 50°C
